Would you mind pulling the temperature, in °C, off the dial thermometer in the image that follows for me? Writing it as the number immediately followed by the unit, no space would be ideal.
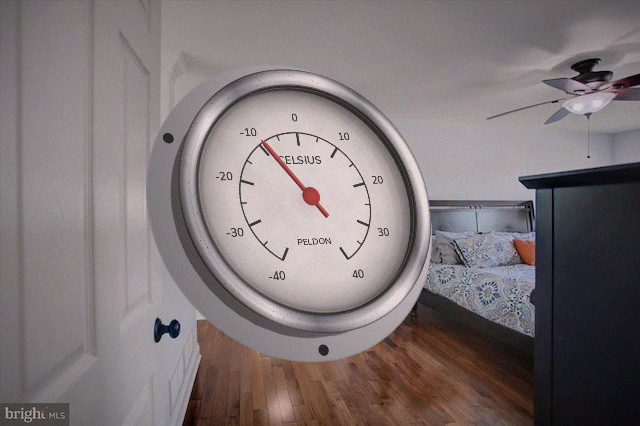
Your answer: -10°C
